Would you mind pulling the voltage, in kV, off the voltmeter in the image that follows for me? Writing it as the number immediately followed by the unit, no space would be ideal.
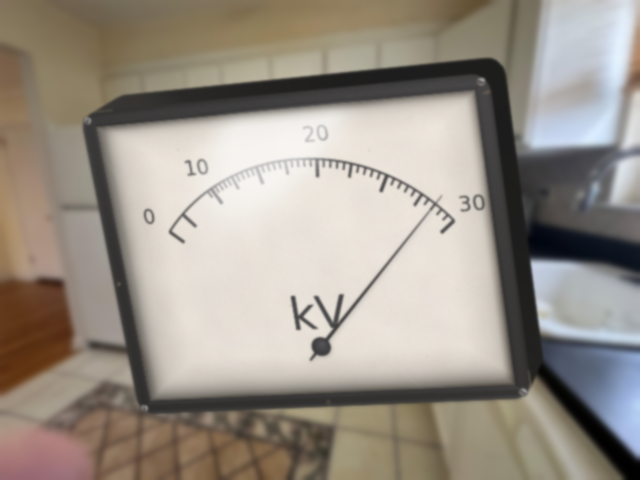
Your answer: 28.5kV
